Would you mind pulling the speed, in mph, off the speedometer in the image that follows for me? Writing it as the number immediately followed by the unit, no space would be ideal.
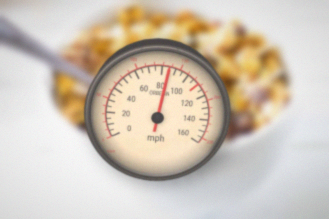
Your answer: 85mph
